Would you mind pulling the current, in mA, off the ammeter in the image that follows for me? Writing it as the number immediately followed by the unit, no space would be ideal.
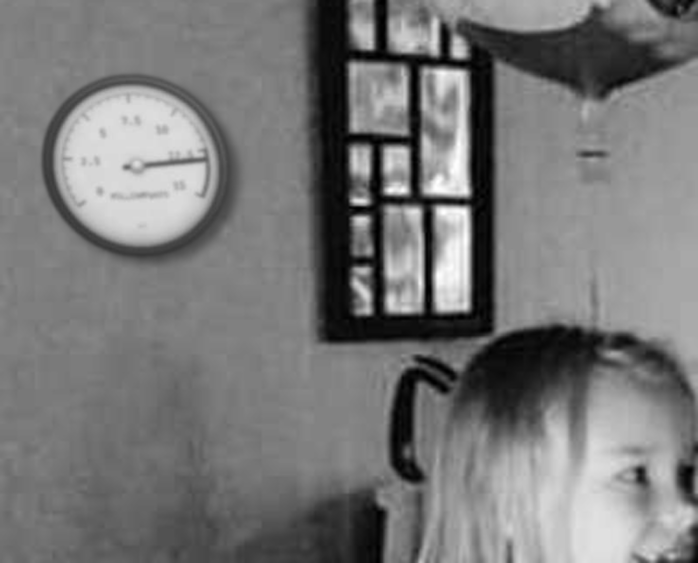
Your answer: 13mA
